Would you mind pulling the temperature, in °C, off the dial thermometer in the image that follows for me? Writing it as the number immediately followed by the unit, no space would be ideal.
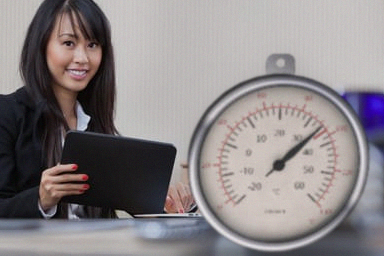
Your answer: 34°C
